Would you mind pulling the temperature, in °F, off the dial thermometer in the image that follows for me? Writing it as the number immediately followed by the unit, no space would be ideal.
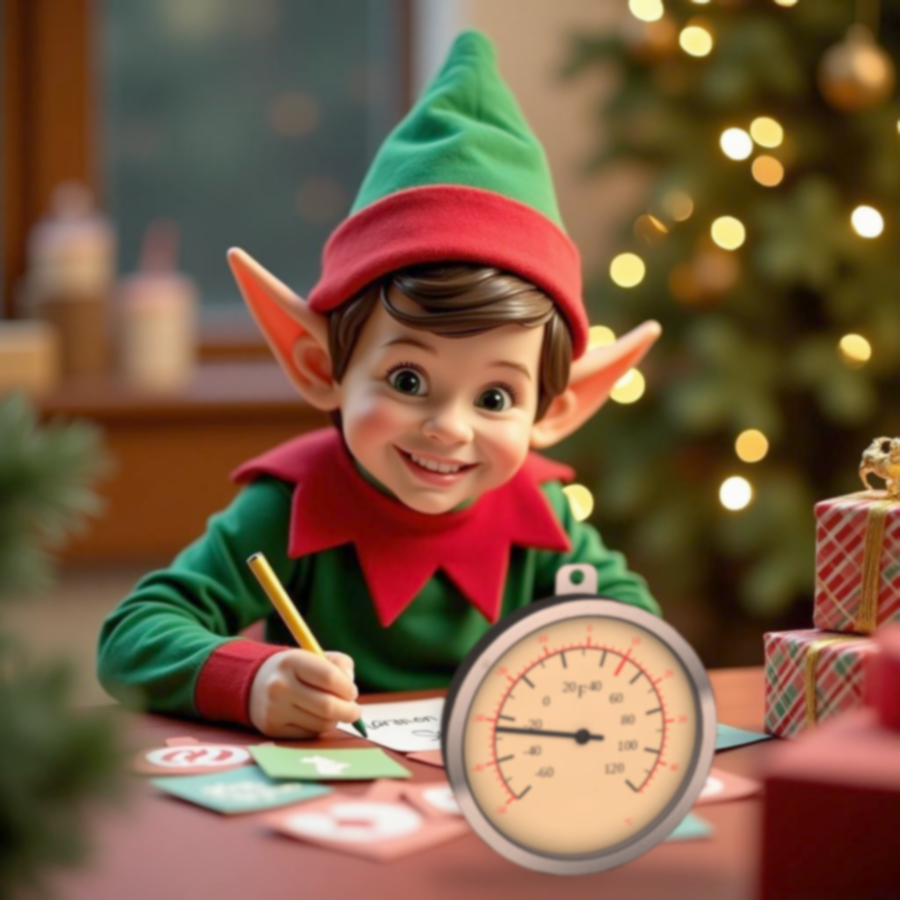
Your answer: -25°F
